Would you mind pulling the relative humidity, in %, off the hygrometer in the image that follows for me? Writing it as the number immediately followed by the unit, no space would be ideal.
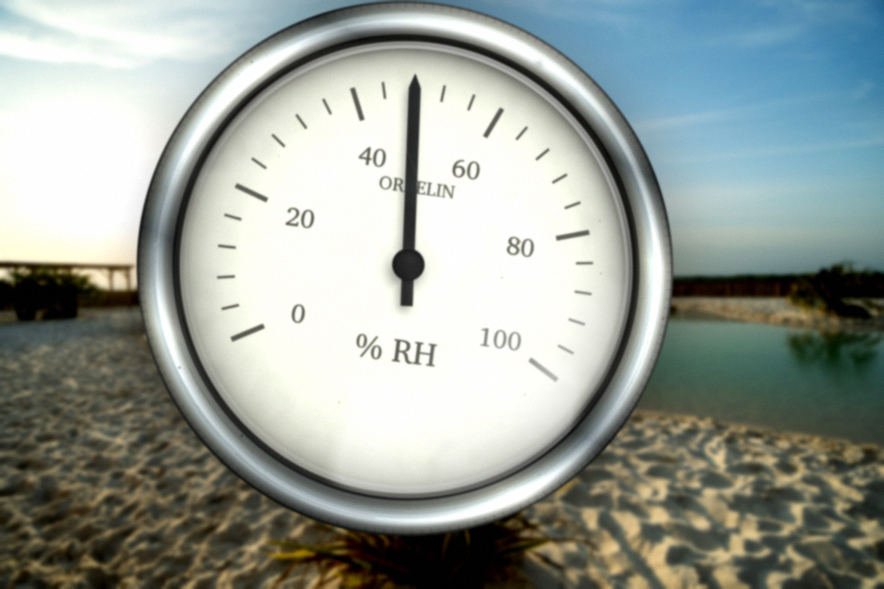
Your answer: 48%
